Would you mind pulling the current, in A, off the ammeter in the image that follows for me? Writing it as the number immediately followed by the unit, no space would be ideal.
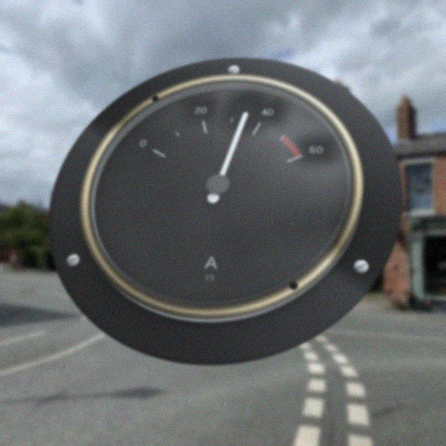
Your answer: 35A
